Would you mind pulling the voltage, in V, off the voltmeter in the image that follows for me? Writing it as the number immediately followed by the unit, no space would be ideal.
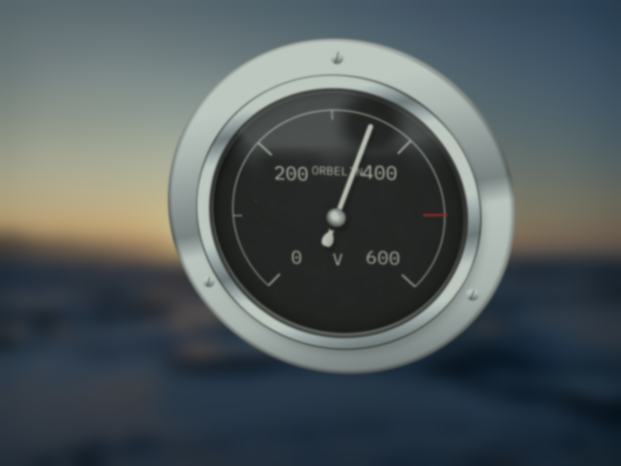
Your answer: 350V
